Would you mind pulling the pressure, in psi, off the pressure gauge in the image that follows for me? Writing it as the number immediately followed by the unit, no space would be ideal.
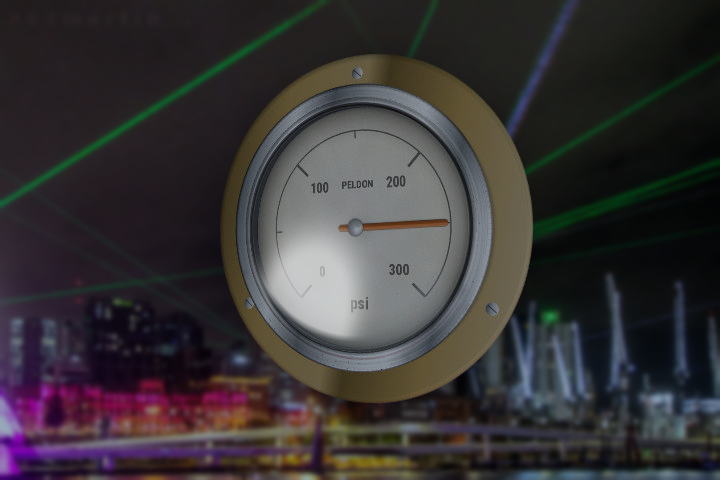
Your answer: 250psi
